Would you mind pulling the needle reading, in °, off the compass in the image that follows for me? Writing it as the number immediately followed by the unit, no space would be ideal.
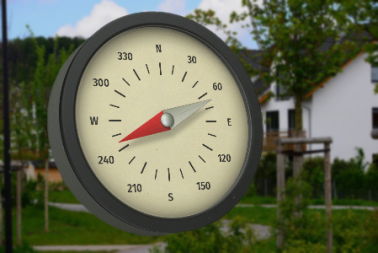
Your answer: 247.5°
